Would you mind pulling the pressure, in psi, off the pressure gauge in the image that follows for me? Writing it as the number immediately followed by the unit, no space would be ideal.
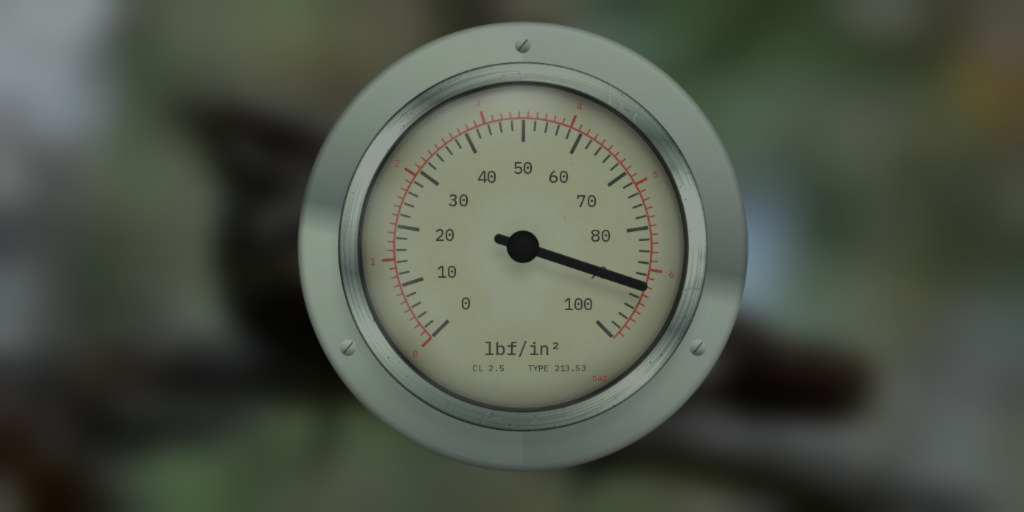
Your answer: 90psi
